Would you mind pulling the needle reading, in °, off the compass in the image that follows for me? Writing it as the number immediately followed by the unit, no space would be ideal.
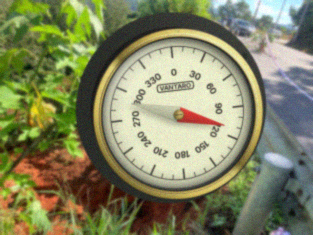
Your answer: 110°
